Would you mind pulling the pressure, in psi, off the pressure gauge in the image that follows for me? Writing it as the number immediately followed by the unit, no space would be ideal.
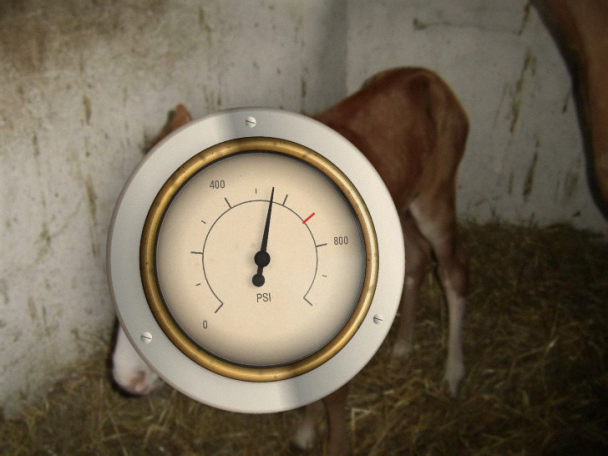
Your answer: 550psi
